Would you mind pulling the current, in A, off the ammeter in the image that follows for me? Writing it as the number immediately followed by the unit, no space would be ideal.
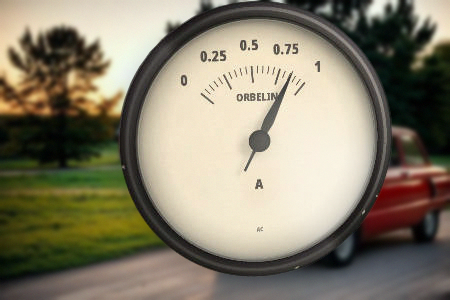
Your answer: 0.85A
